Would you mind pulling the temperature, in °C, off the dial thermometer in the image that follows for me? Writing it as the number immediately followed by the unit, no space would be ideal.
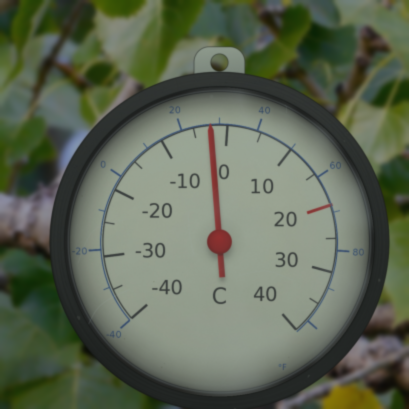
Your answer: -2.5°C
